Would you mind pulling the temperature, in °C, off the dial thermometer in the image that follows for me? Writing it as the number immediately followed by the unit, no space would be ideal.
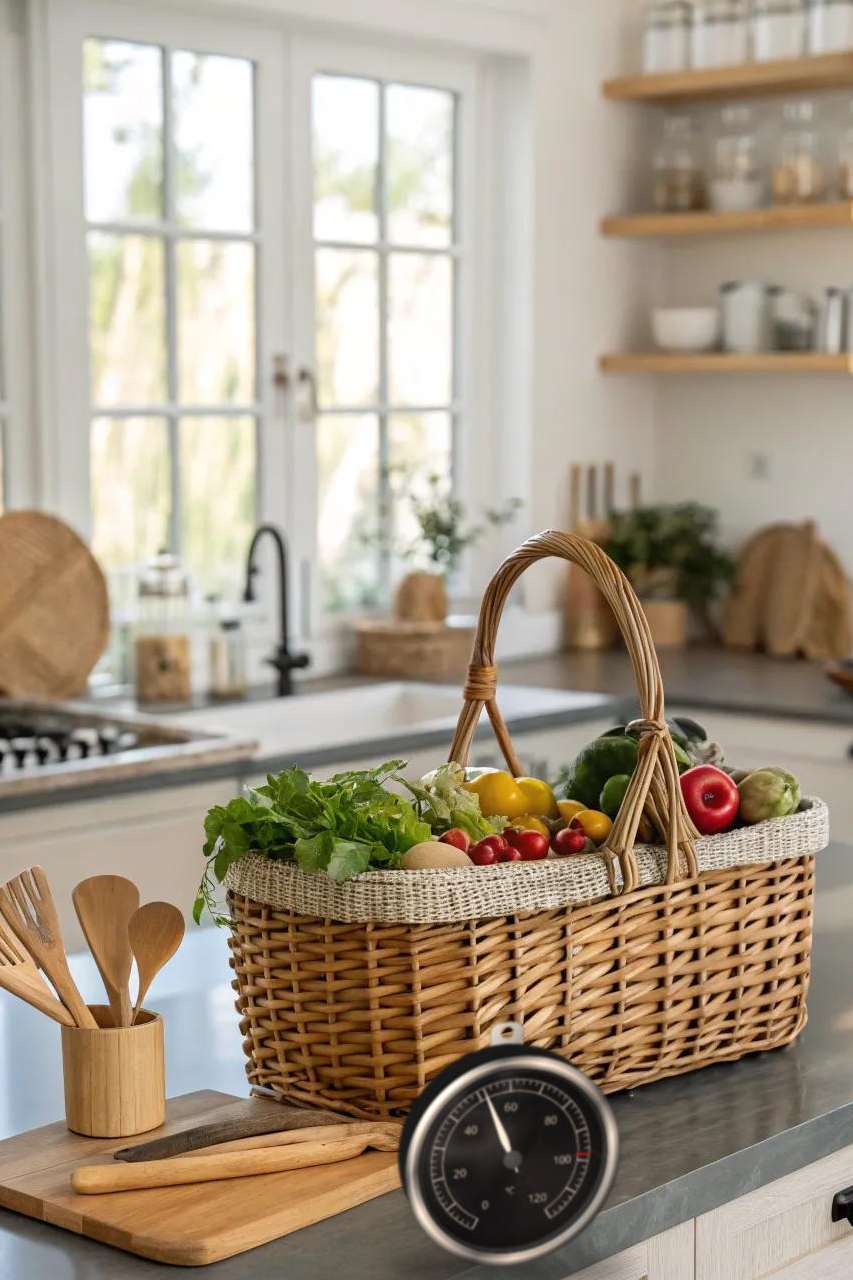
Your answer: 52°C
